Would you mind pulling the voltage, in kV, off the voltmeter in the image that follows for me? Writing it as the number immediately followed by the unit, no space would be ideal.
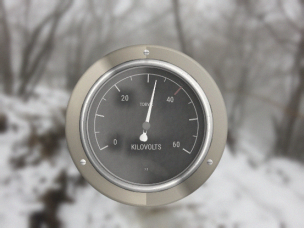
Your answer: 32.5kV
